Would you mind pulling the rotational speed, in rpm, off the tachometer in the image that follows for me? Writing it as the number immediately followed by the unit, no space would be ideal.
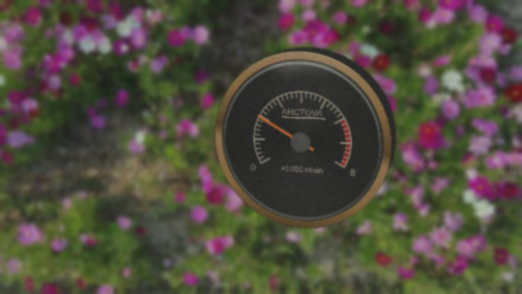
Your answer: 2000rpm
